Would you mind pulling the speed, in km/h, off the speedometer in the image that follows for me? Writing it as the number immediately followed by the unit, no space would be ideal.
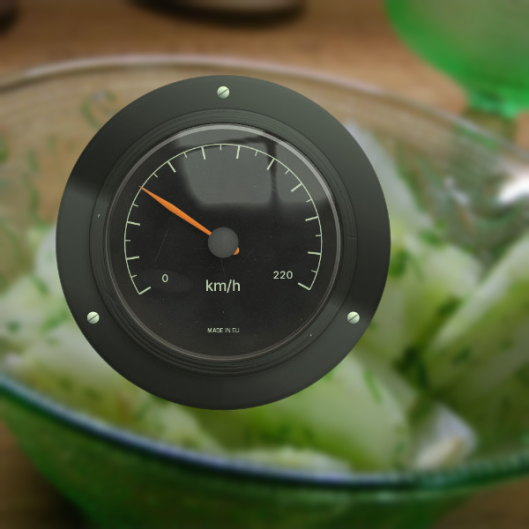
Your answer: 60km/h
